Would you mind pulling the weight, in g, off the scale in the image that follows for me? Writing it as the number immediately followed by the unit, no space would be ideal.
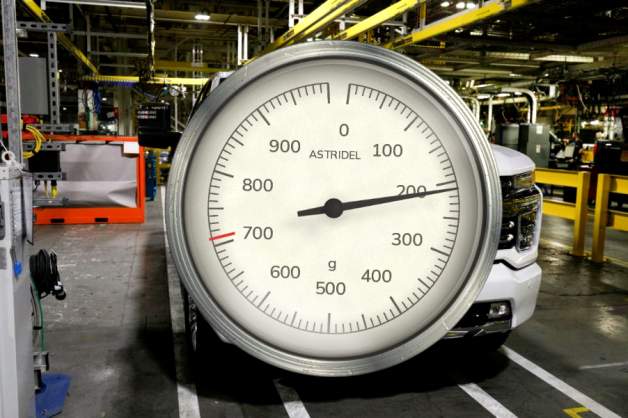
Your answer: 210g
